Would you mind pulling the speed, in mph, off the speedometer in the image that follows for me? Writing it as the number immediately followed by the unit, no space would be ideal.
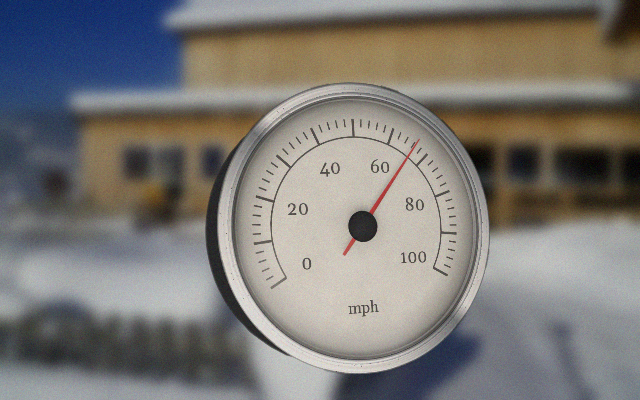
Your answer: 66mph
